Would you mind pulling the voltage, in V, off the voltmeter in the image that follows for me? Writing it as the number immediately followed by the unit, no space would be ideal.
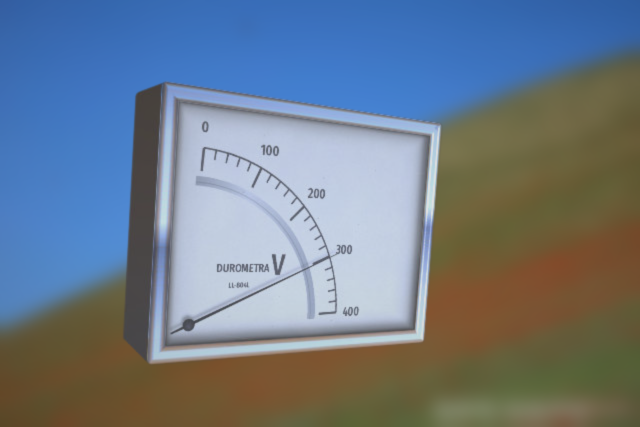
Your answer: 300V
